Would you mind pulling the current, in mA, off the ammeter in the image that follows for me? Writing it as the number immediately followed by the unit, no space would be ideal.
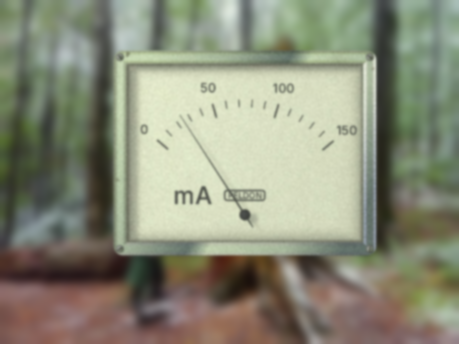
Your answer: 25mA
